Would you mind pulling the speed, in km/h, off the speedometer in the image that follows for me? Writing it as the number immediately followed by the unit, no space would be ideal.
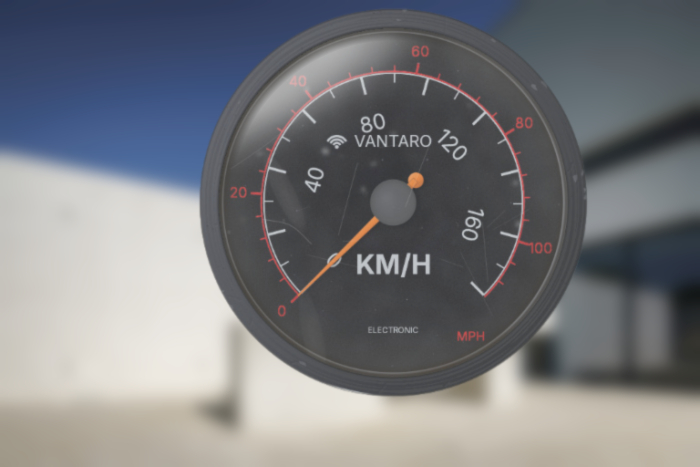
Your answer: 0km/h
